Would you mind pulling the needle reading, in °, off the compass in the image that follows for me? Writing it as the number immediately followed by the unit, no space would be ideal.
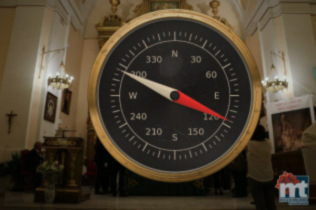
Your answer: 115°
